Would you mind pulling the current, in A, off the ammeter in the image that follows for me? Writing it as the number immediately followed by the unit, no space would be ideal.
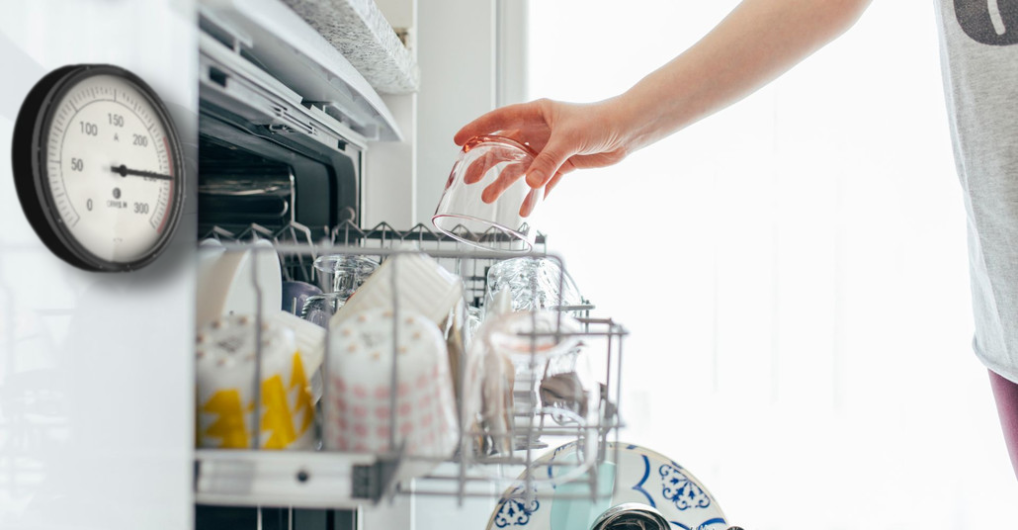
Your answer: 250A
